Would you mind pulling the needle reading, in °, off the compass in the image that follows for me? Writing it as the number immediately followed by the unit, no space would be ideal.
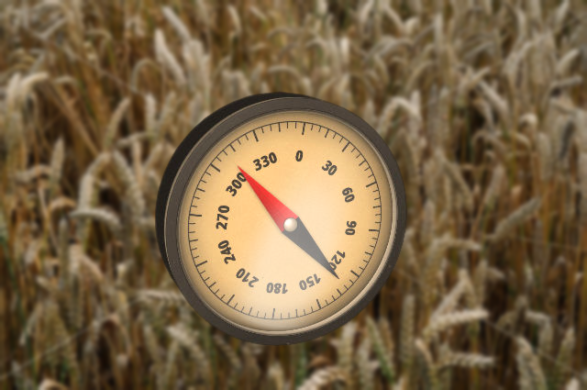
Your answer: 310°
